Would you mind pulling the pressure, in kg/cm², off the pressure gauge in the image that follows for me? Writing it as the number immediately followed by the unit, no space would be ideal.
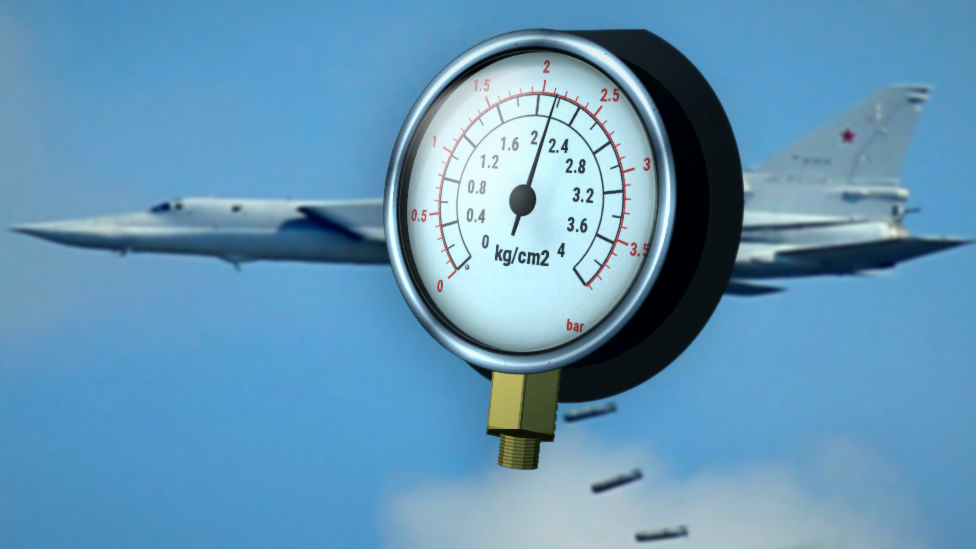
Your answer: 2.2kg/cm²
